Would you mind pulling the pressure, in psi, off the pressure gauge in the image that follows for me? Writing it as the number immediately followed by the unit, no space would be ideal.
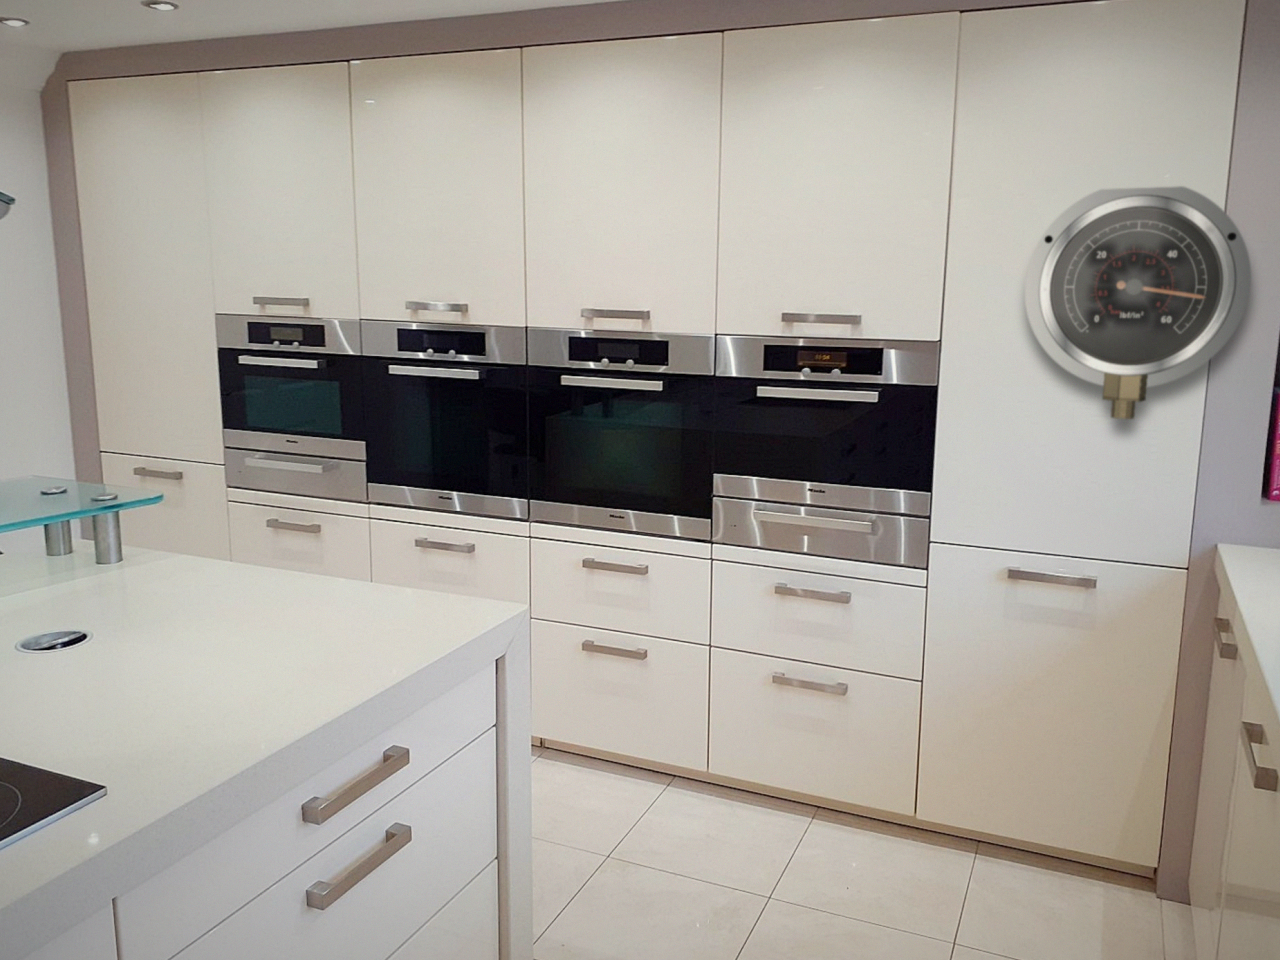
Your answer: 52psi
